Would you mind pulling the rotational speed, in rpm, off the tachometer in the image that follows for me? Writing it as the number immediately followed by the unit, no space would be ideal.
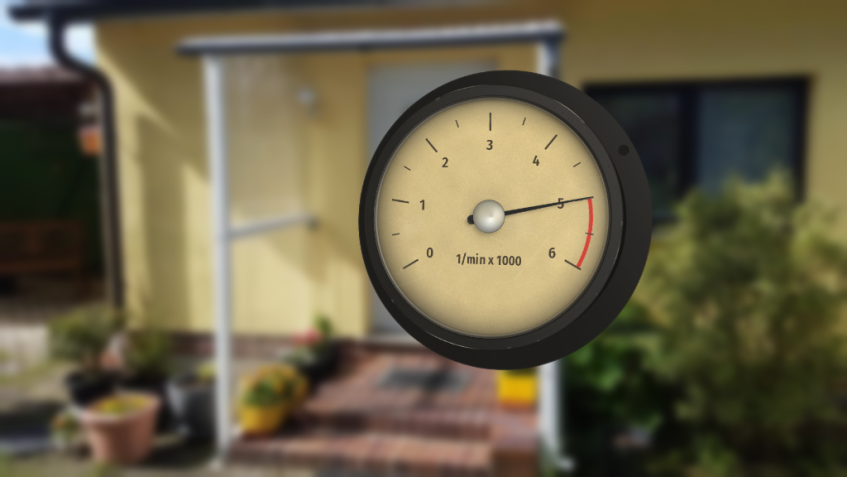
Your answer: 5000rpm
